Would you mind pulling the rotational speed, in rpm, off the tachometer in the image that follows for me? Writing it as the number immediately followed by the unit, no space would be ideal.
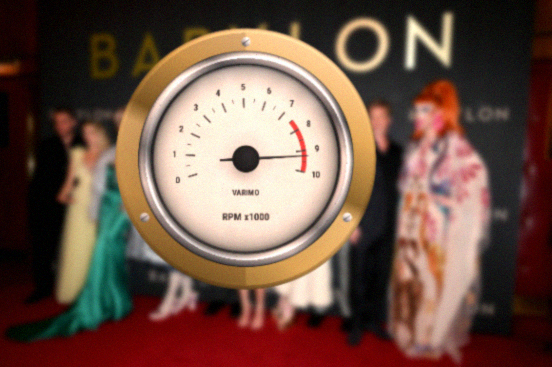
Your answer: 9250rpm
